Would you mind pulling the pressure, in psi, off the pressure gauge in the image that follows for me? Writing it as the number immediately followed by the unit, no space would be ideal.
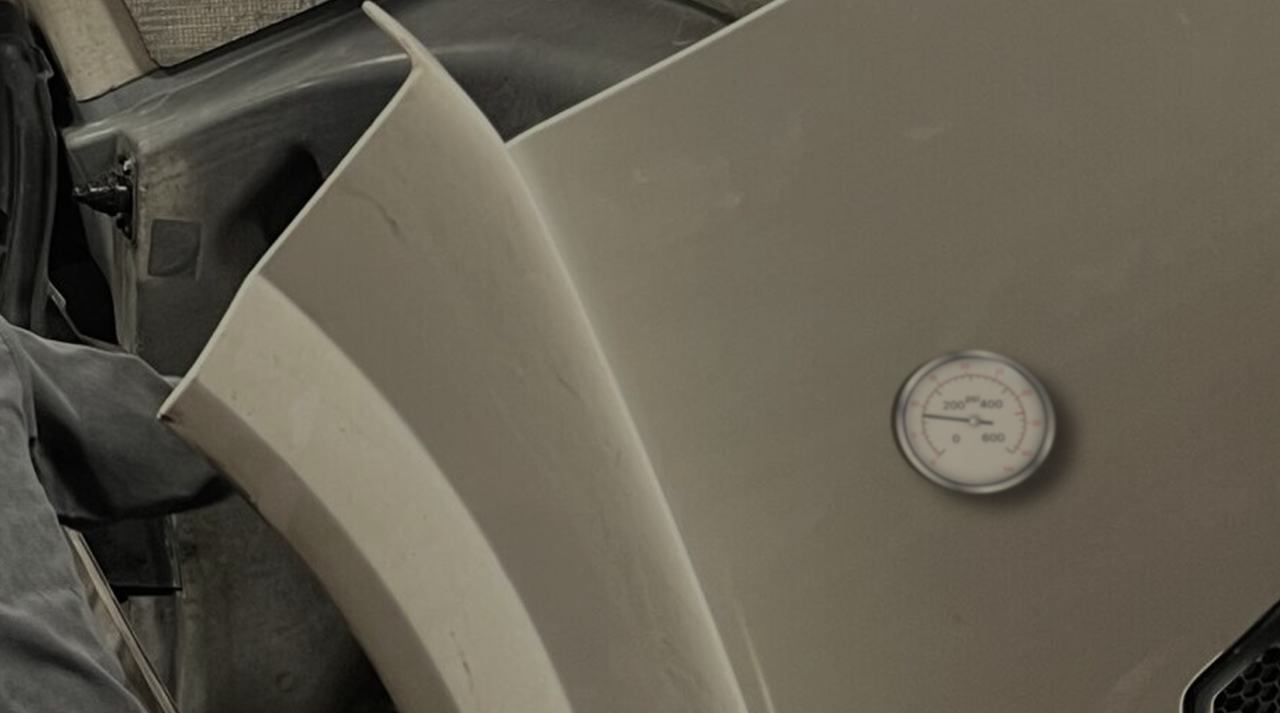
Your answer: 120psi
